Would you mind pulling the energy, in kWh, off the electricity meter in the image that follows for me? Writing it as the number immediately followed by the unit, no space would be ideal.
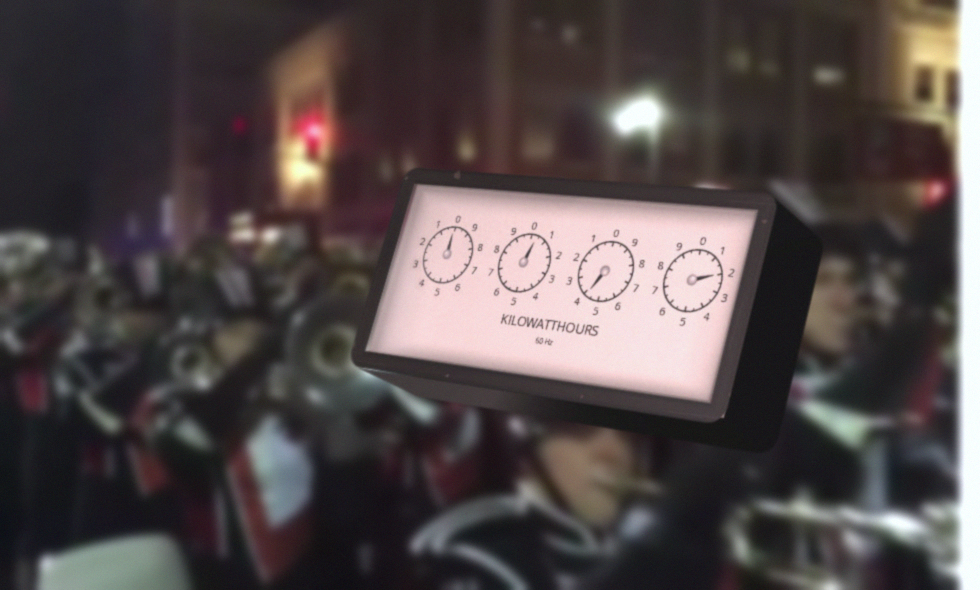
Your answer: 42kWh
